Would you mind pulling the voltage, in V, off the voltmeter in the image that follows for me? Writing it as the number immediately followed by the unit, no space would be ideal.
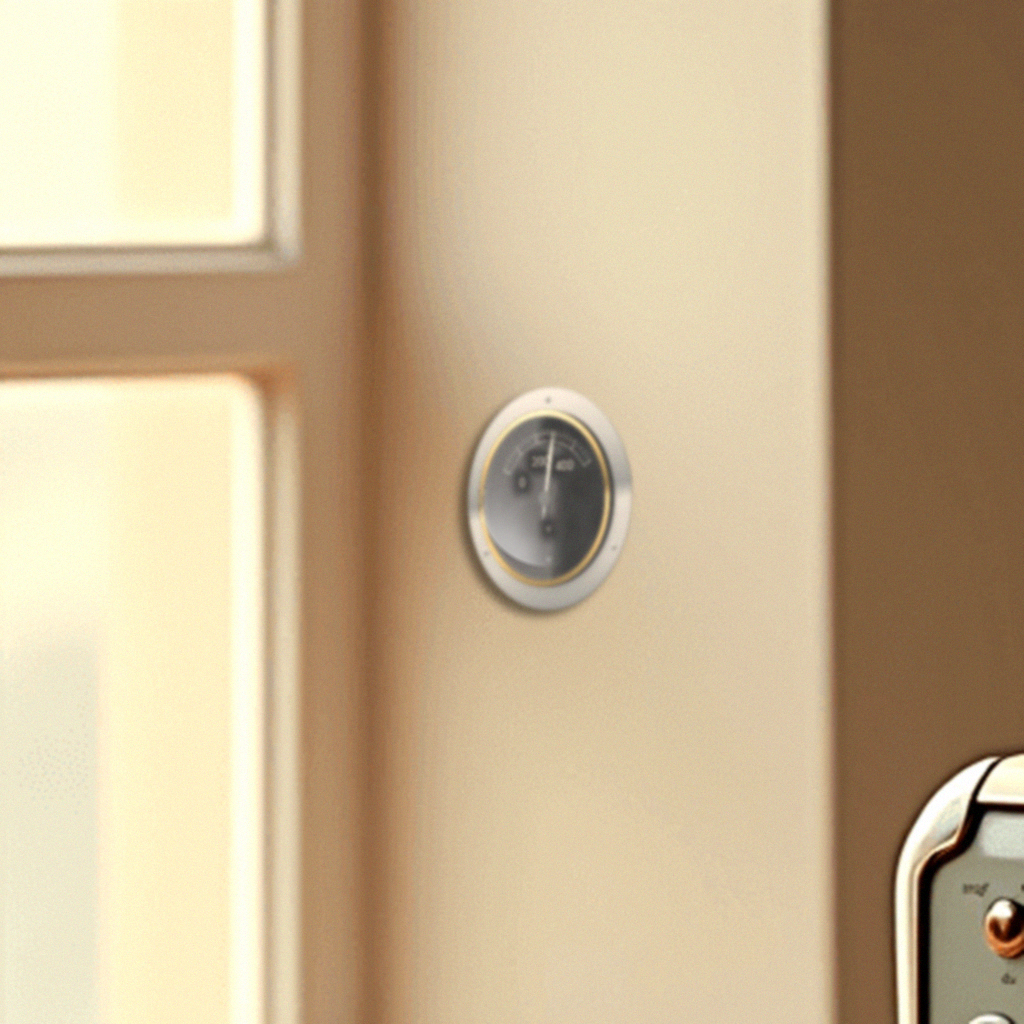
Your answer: 300V
